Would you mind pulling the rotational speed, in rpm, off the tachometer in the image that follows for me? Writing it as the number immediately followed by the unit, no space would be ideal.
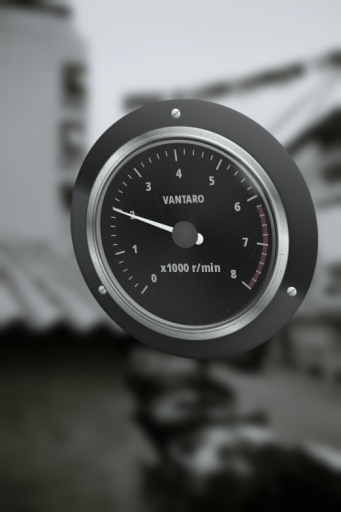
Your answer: 2000rpm
